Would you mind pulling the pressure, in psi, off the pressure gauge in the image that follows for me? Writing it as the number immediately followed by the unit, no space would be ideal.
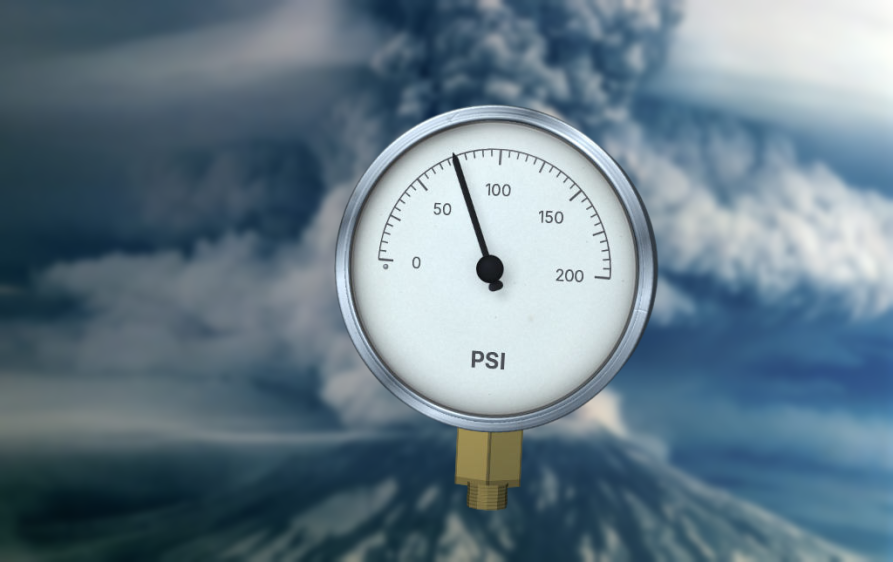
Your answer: 75psi
